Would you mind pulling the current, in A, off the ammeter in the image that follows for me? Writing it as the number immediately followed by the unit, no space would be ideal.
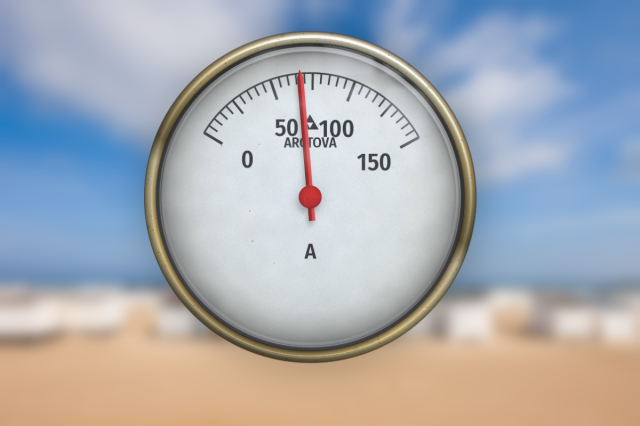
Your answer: 67.5A
